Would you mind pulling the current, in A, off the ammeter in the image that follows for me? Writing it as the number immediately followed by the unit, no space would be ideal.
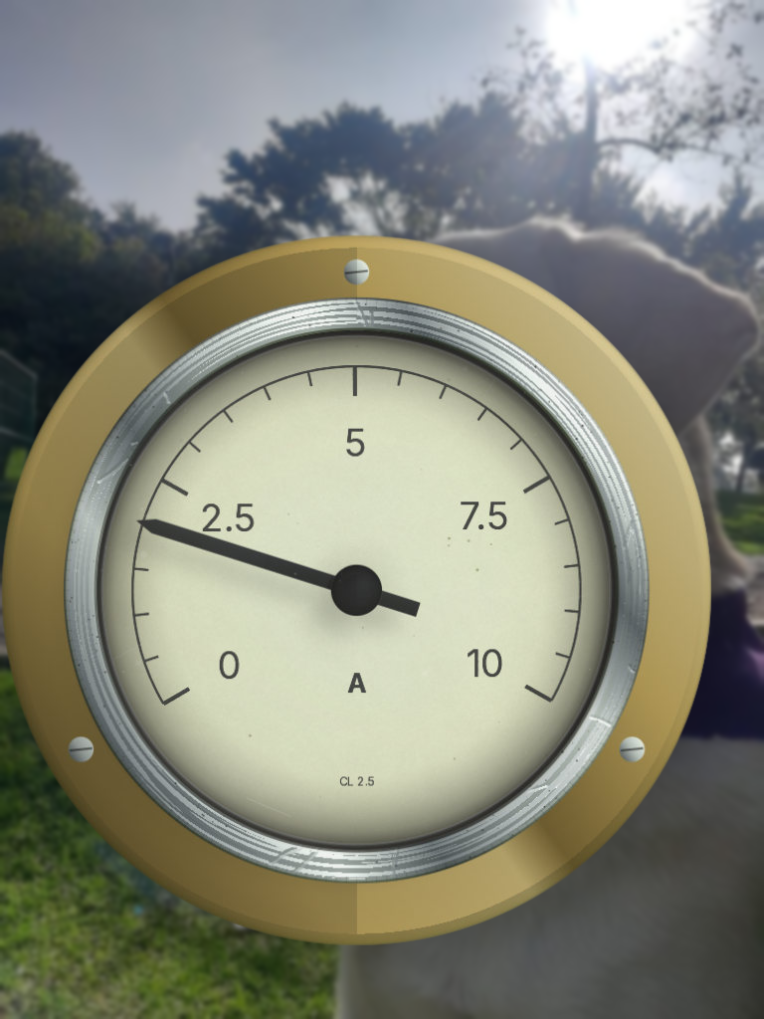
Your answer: 2A
